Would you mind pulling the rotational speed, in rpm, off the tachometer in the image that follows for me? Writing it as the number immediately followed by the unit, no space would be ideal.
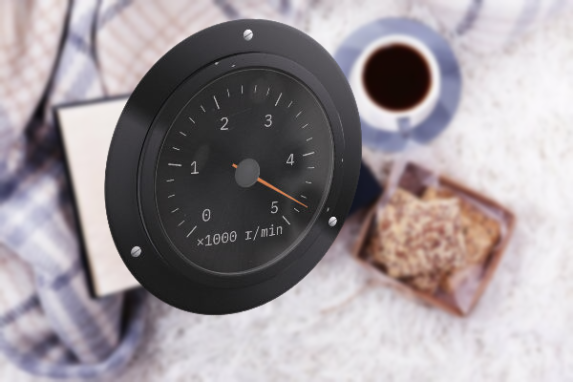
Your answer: 4700rpm
